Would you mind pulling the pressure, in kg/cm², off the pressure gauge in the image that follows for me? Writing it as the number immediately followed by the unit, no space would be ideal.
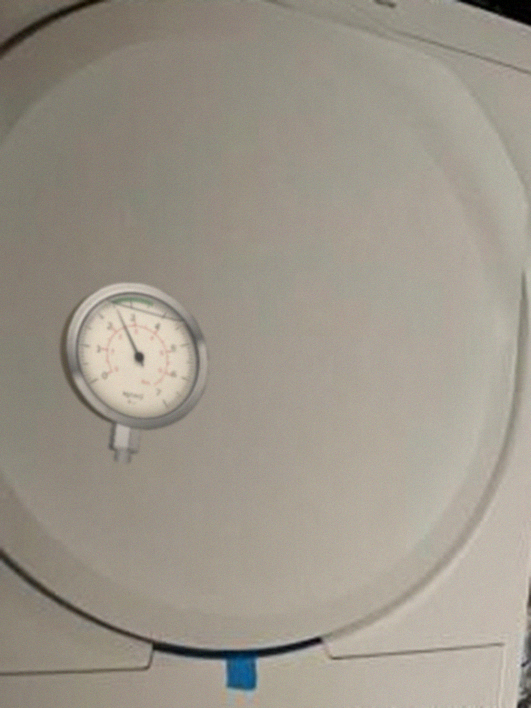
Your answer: 2.5kg/cm²
